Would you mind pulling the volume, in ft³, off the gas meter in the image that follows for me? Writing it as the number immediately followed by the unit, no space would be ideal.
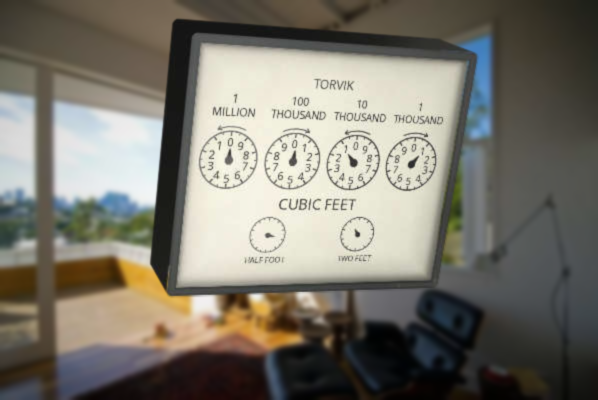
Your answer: 1100ft³
